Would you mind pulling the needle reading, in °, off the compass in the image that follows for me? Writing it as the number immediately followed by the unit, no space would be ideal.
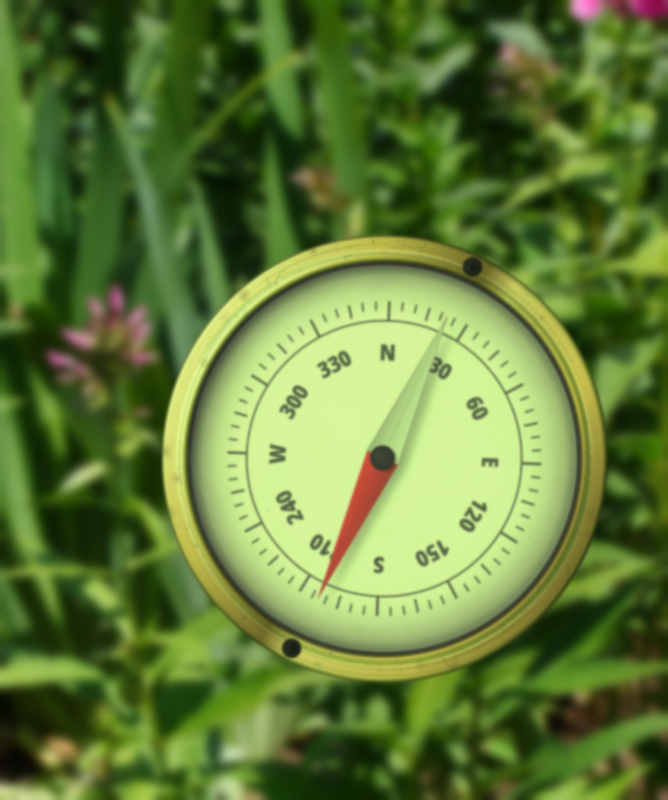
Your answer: 202.5°
